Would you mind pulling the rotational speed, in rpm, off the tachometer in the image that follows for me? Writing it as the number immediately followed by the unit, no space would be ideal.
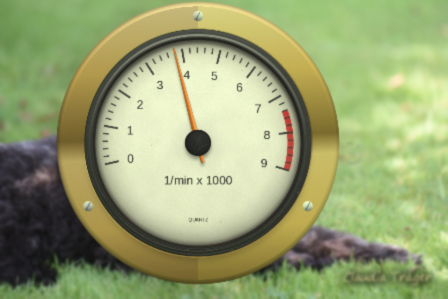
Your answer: 3800rpm
